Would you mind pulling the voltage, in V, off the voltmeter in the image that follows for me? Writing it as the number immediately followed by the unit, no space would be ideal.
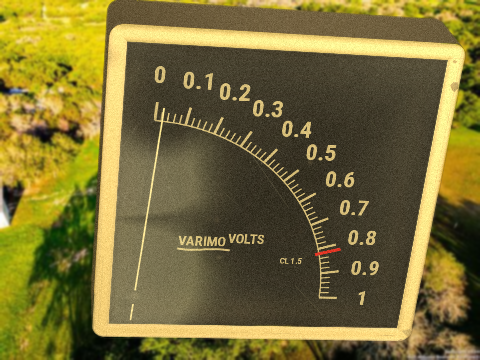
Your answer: 0.02V
